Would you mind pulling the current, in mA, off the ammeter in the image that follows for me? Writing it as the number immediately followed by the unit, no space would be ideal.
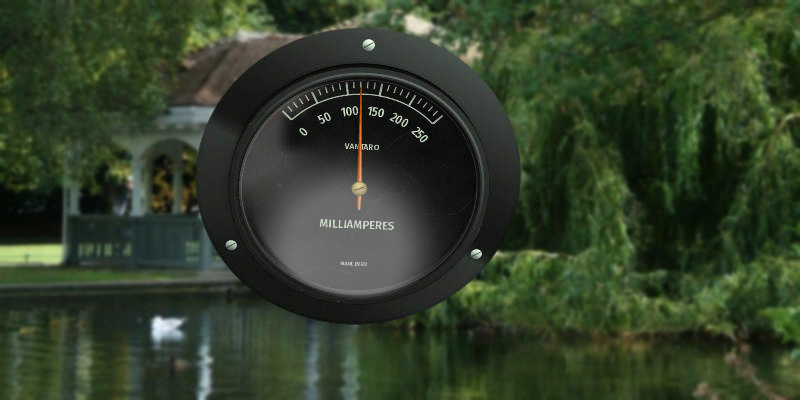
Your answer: 120mA
